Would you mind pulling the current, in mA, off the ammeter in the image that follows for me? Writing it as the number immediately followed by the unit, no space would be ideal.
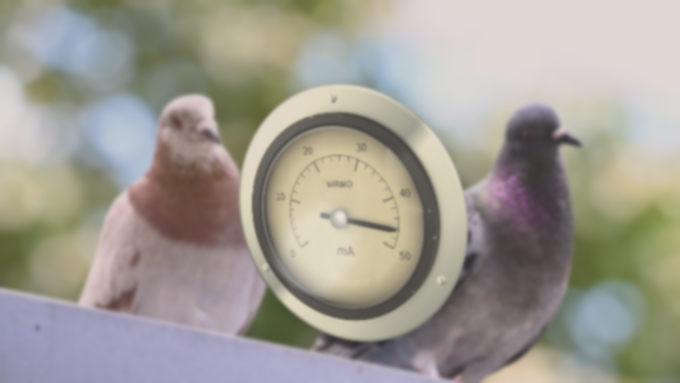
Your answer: 46mA
